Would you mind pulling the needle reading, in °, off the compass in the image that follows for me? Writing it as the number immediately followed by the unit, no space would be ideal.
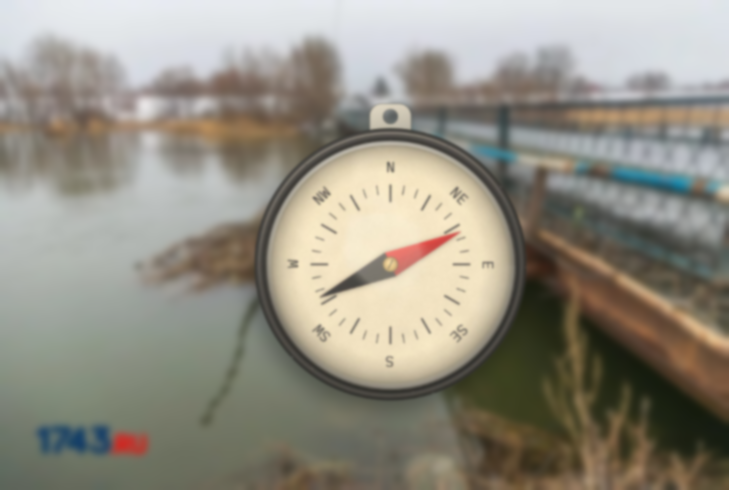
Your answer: 65°
